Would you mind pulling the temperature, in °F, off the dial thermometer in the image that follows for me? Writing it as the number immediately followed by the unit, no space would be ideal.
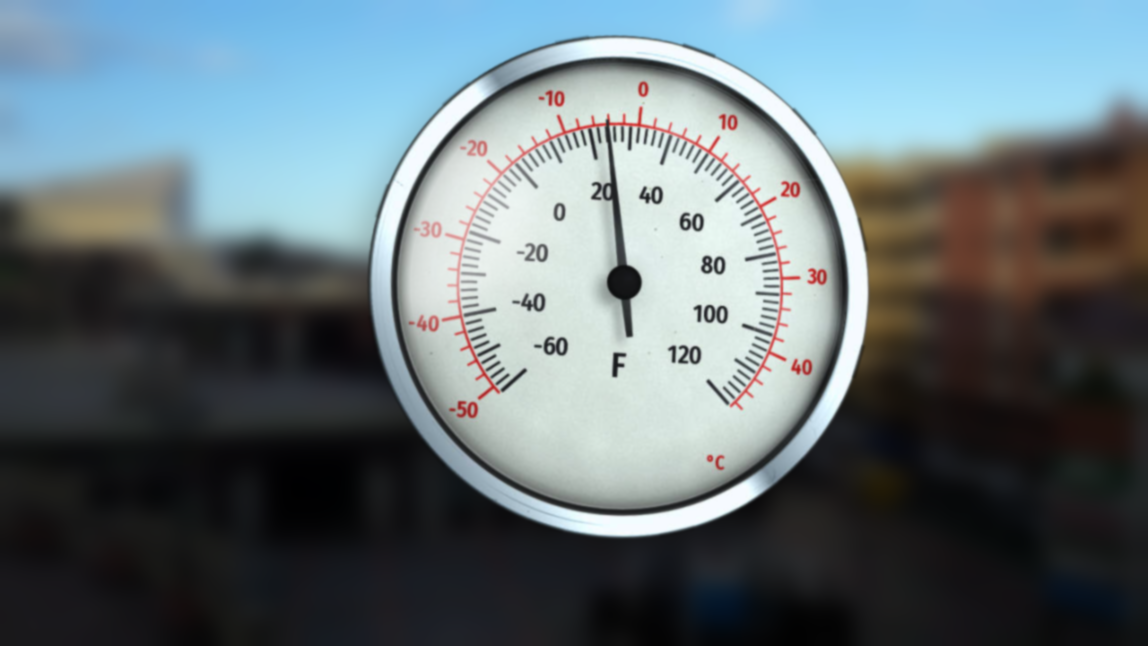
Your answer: 24°F
